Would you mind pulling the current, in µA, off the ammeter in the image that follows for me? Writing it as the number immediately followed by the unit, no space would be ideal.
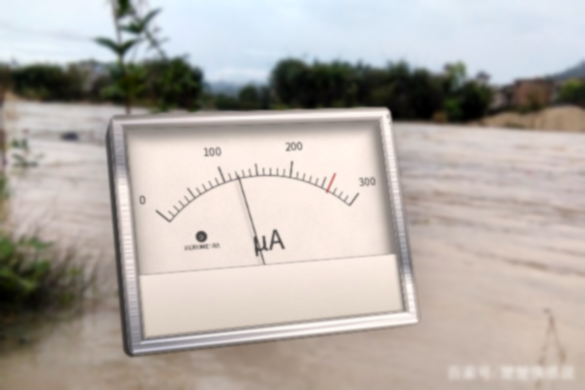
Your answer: 120µA
